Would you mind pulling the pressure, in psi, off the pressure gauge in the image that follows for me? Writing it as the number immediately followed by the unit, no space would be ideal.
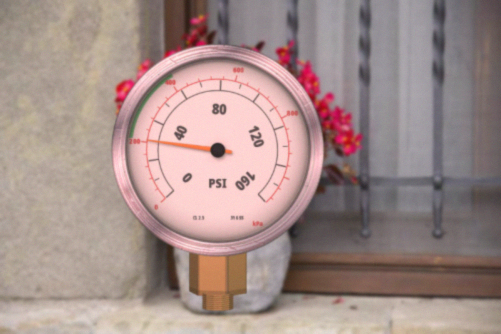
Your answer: 30psi
